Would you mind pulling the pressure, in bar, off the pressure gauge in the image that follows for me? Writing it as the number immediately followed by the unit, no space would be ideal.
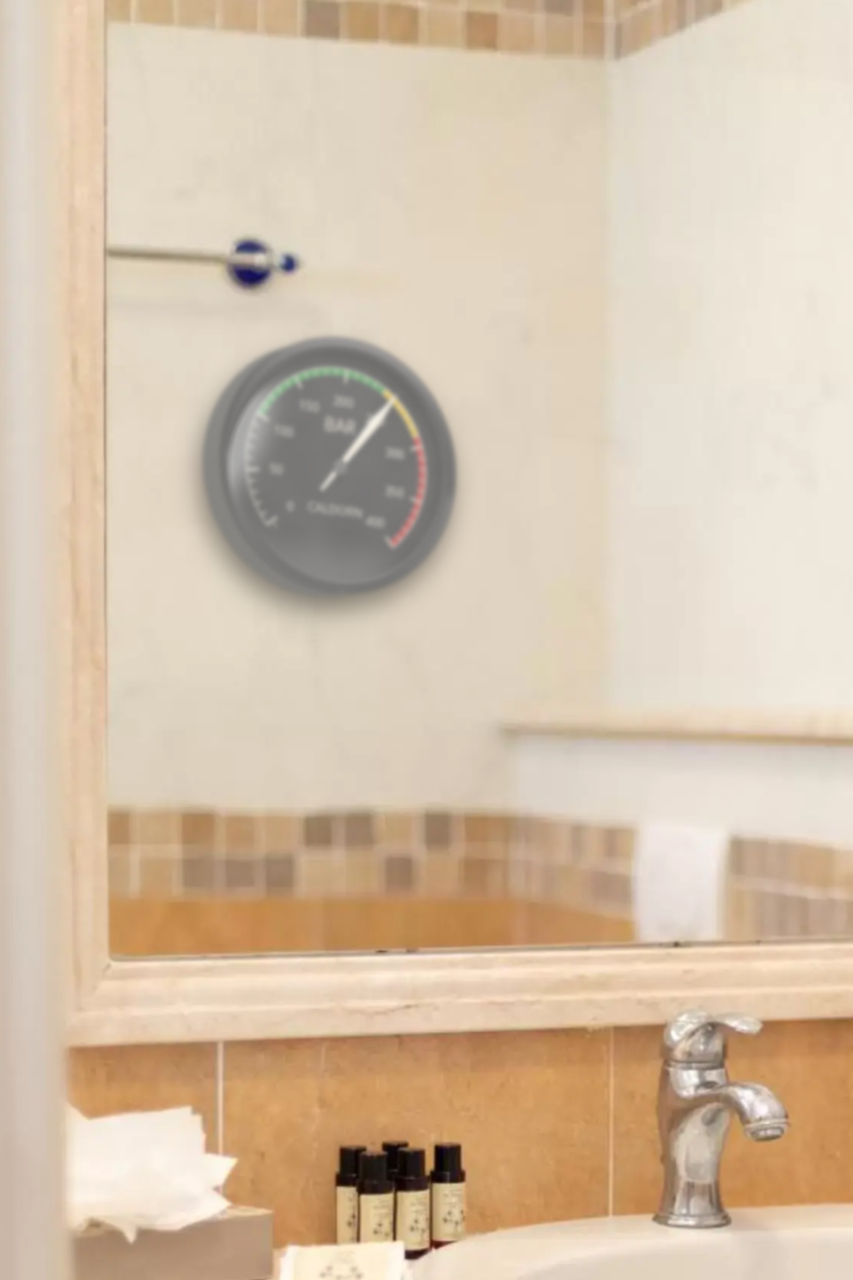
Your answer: 250bar
